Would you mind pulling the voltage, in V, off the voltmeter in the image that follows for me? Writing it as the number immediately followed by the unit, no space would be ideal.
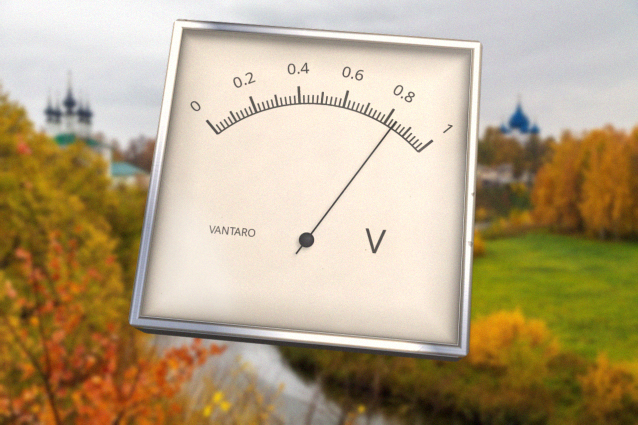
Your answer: 0.84V
